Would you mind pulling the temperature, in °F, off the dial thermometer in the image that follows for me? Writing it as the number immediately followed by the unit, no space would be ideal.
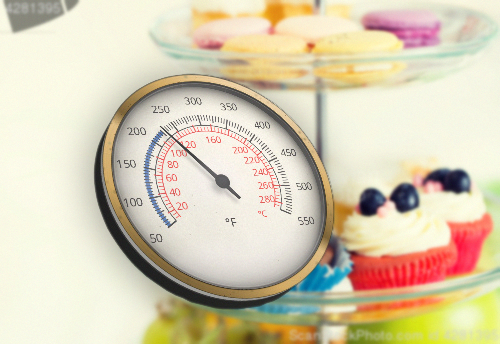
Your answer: 225°F
